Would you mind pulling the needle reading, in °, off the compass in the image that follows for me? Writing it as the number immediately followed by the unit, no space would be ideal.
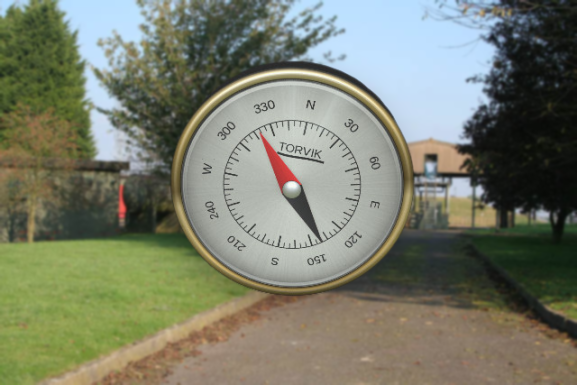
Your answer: 320°
